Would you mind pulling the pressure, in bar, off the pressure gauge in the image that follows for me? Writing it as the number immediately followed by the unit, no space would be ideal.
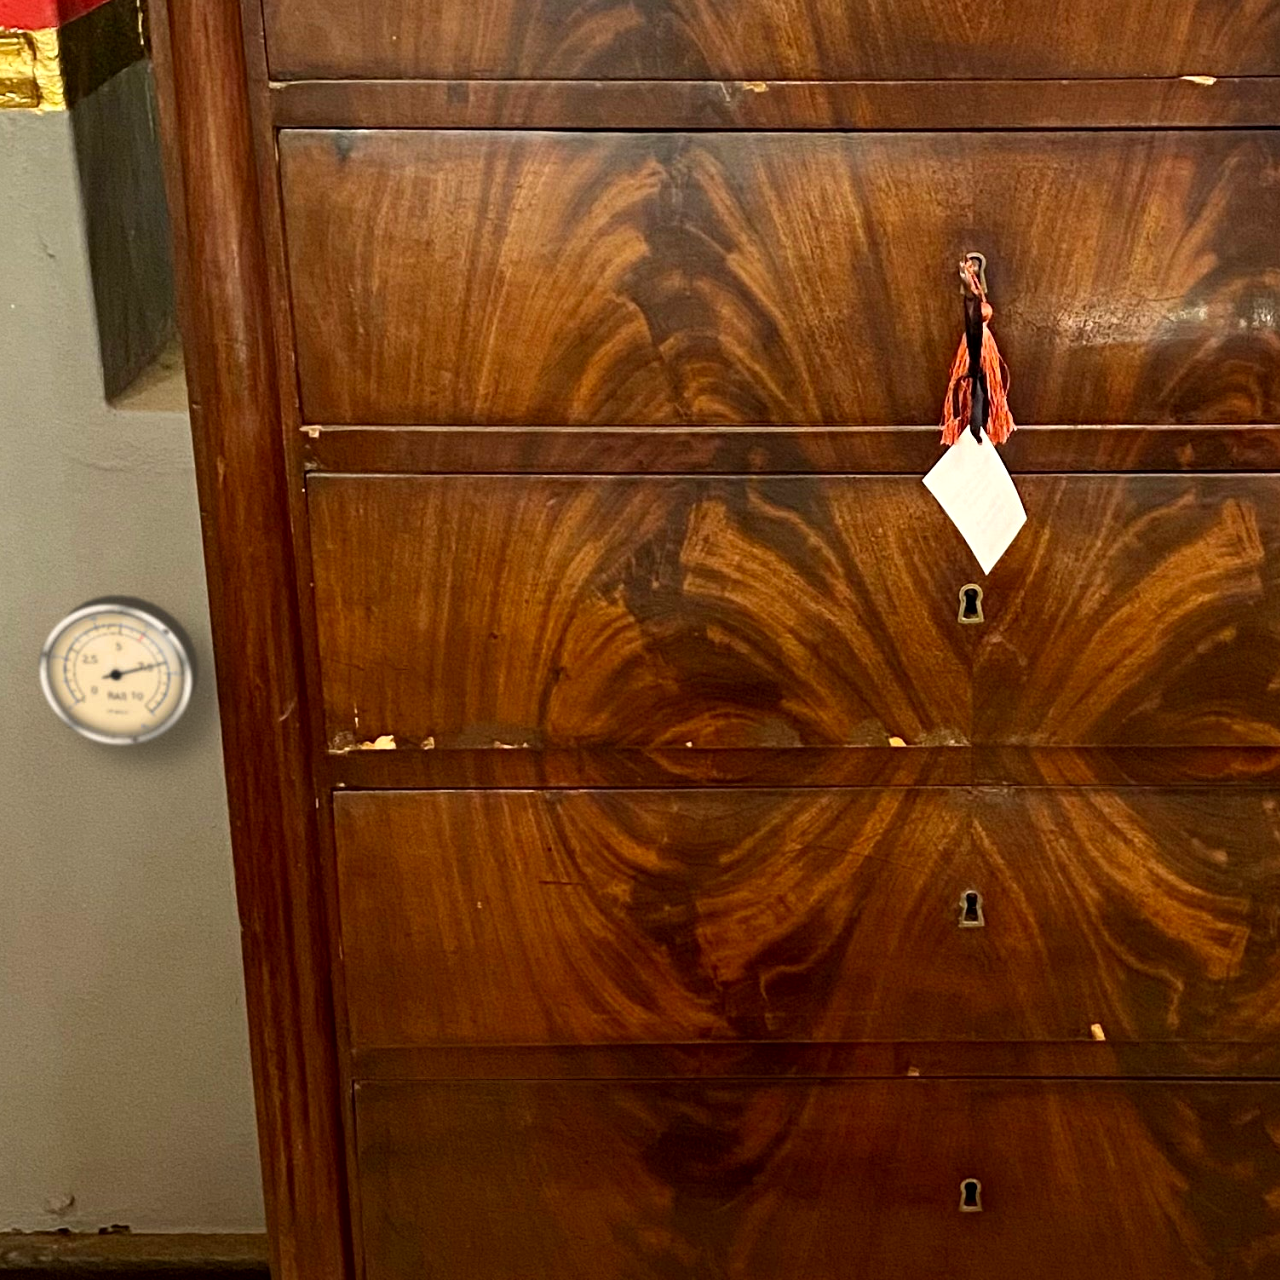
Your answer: 7.5bar
